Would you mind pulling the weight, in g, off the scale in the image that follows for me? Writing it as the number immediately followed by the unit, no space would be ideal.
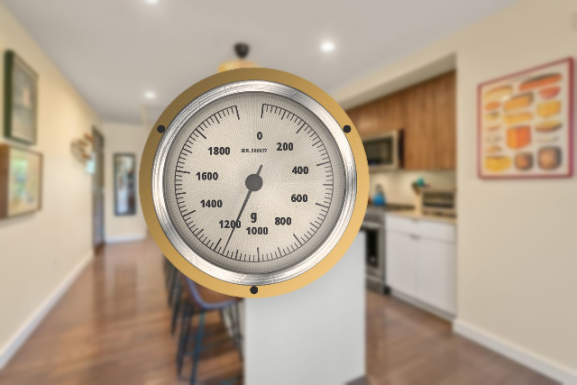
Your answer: 1160g
